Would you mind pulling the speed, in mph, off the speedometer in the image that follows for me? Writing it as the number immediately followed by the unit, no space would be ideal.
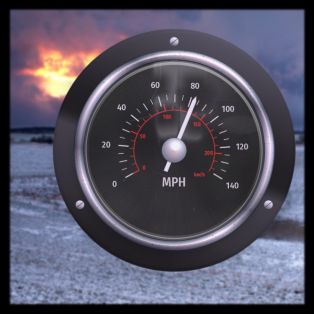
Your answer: 82.5mph
